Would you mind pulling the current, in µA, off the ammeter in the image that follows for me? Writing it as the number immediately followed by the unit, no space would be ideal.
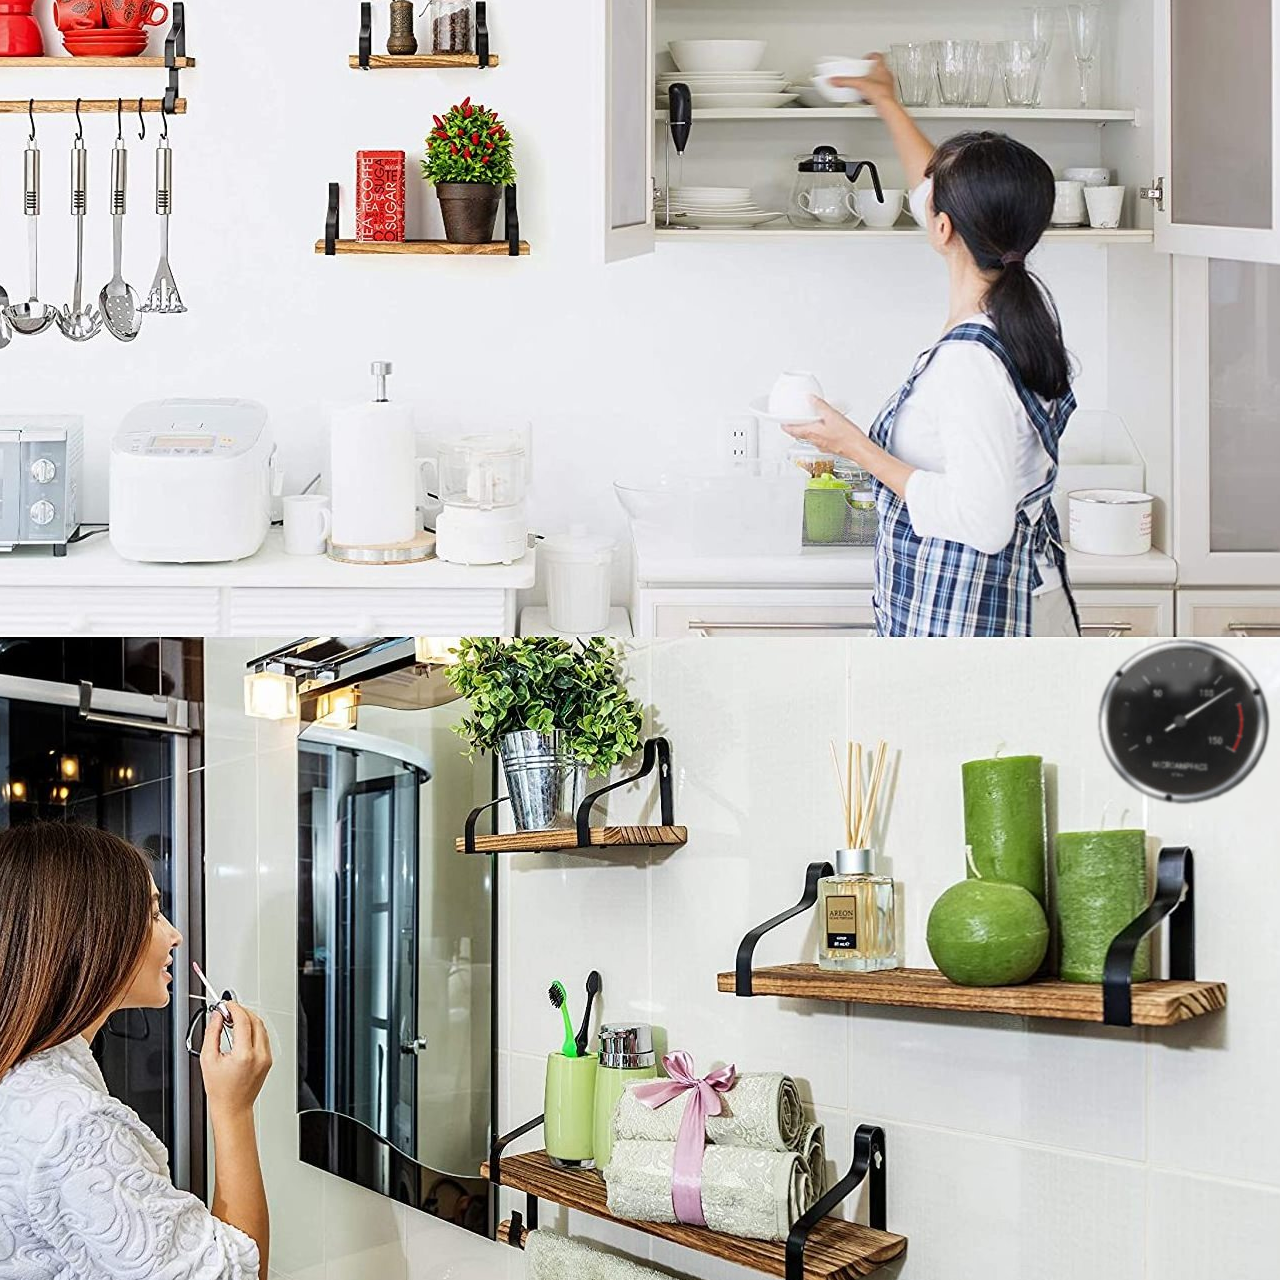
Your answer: 110µA
